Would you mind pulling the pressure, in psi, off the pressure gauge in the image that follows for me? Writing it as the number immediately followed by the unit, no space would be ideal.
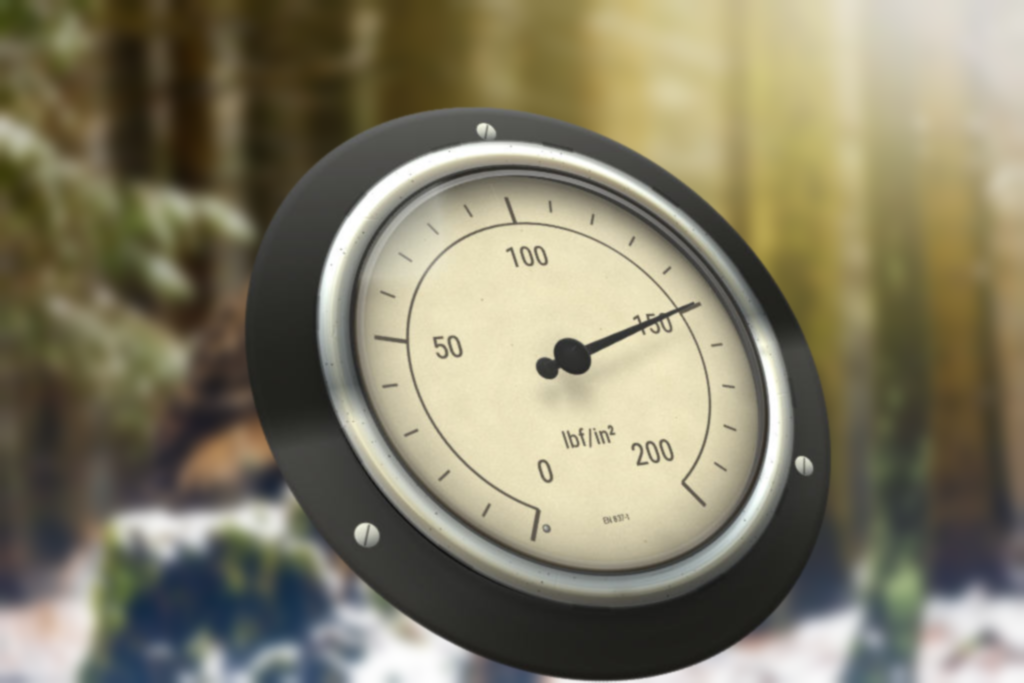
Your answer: 150psi
